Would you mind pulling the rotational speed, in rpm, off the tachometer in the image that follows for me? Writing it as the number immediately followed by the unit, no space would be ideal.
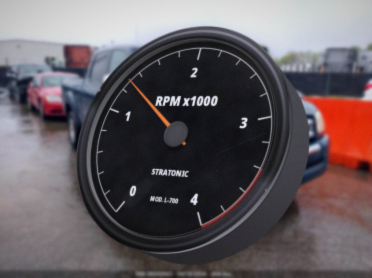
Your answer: 1300rpm
